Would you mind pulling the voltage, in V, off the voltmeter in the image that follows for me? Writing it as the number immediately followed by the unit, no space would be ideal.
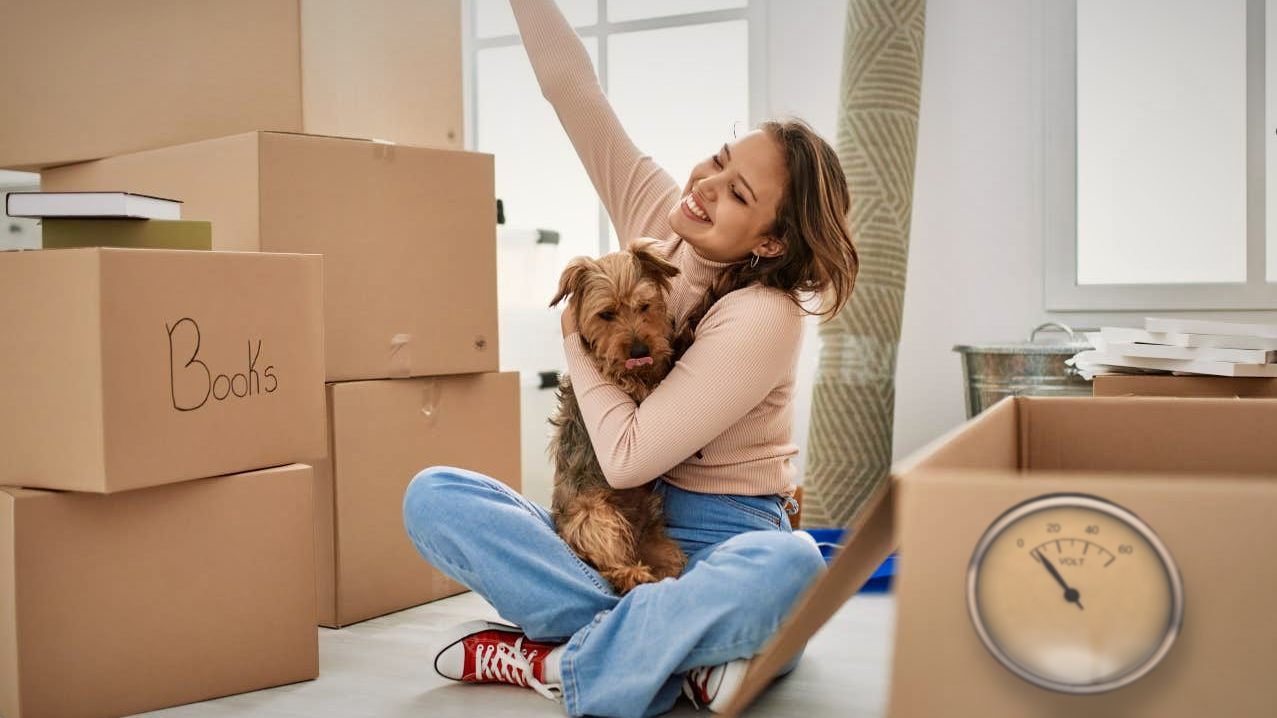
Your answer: 5V
